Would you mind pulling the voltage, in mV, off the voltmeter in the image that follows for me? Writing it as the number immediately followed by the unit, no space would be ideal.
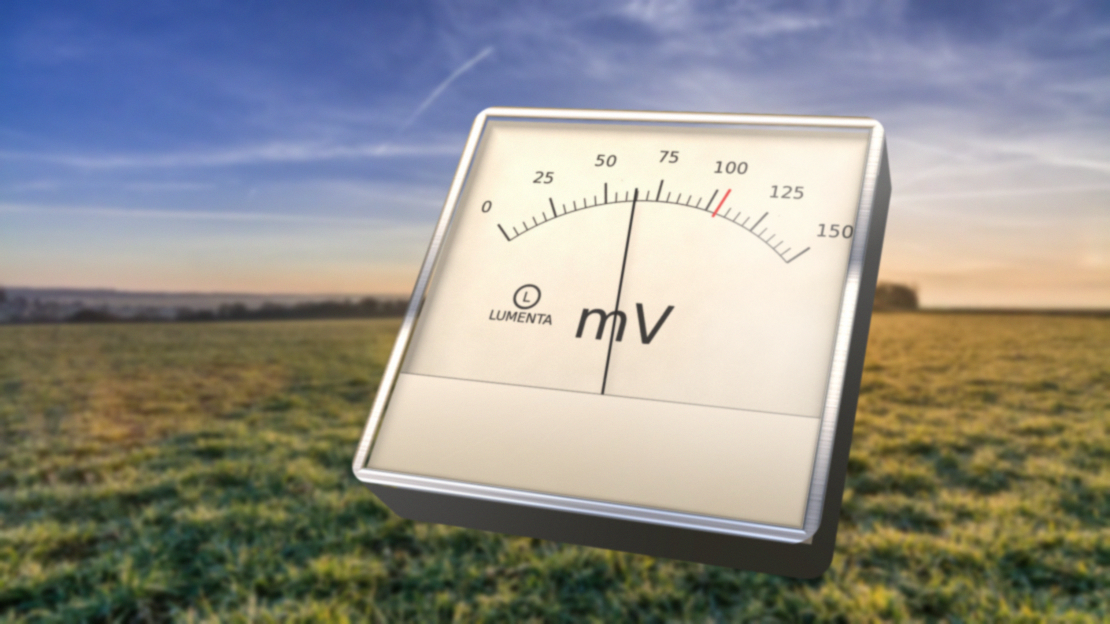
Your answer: 65mV
